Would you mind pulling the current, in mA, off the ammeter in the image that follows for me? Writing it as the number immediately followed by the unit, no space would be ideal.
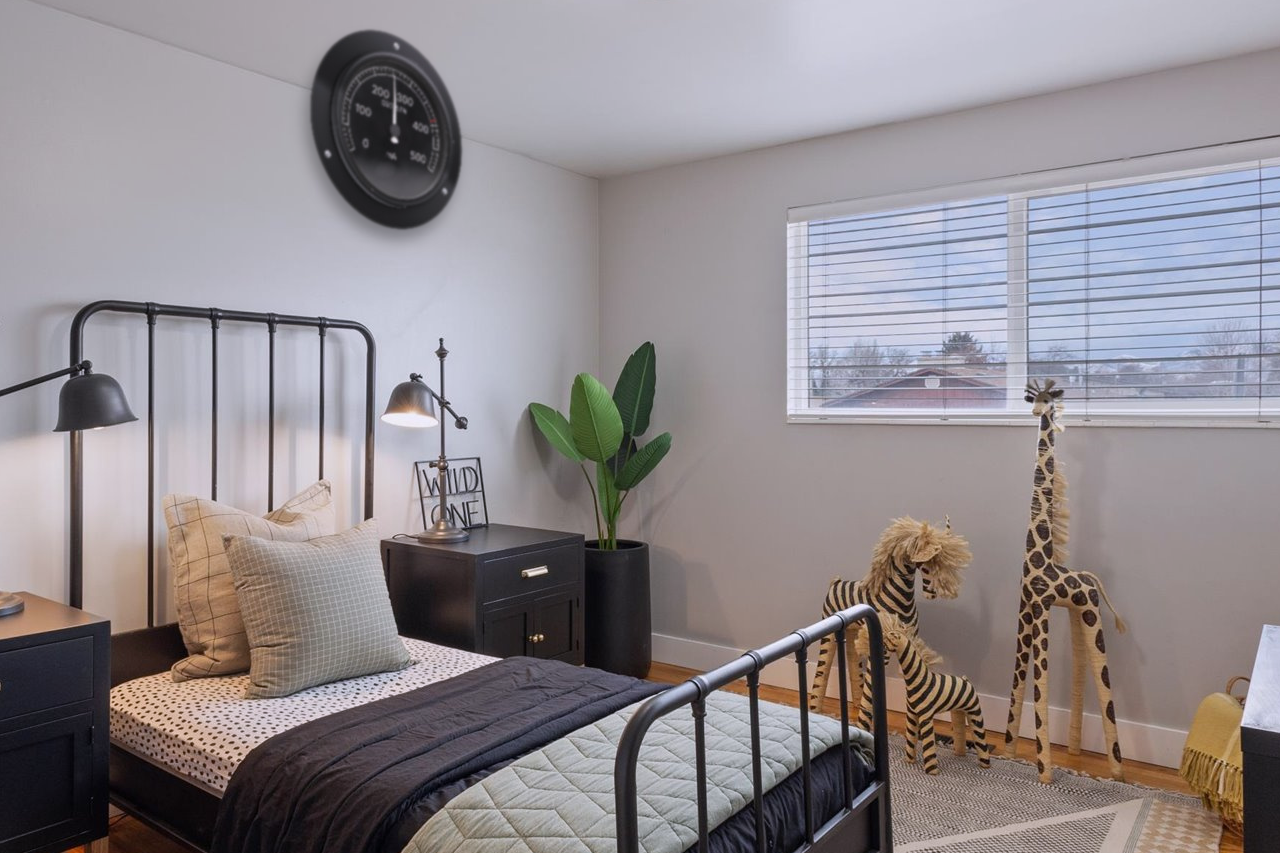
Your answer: 250mA
